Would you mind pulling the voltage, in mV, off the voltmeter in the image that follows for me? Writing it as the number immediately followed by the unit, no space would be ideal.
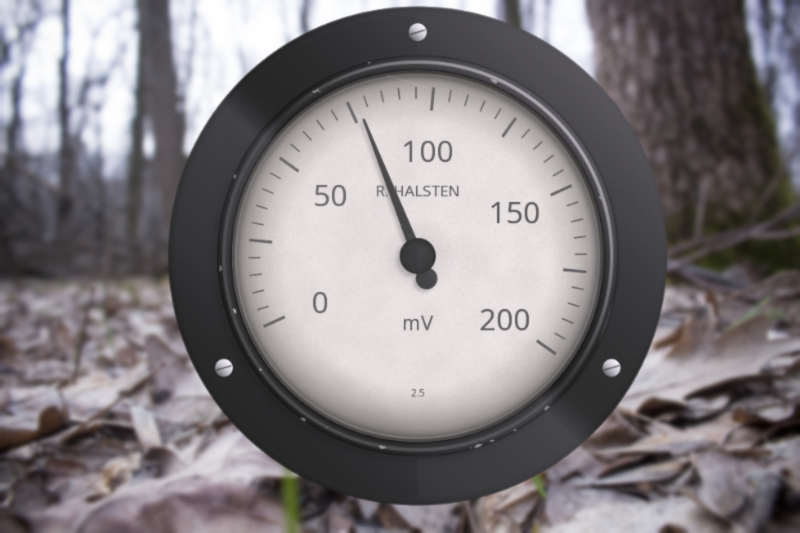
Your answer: 77.5mV
